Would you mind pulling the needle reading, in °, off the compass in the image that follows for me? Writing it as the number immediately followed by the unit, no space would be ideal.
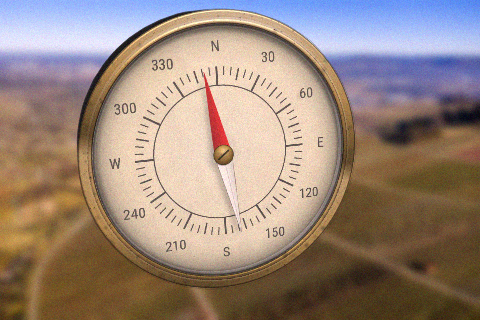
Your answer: 350°
